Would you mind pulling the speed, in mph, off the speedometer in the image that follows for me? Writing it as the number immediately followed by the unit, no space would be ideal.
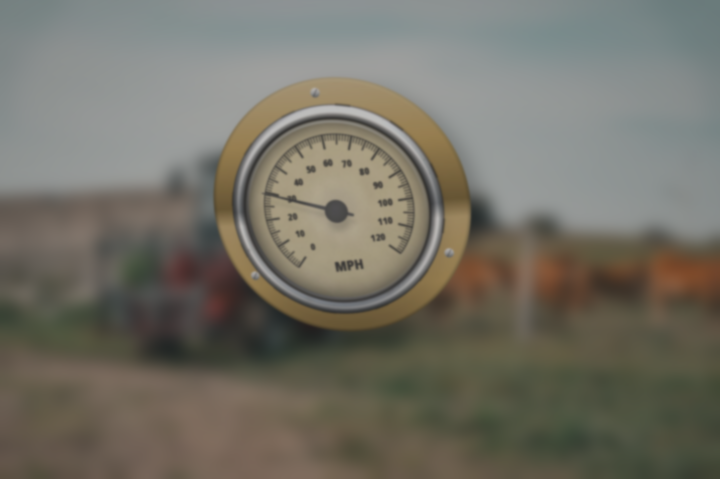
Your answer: 30mph
